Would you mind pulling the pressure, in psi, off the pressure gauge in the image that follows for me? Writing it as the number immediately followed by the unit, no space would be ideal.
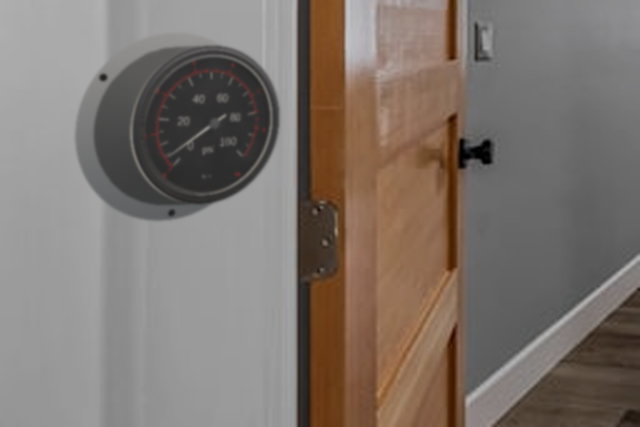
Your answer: 5psi
